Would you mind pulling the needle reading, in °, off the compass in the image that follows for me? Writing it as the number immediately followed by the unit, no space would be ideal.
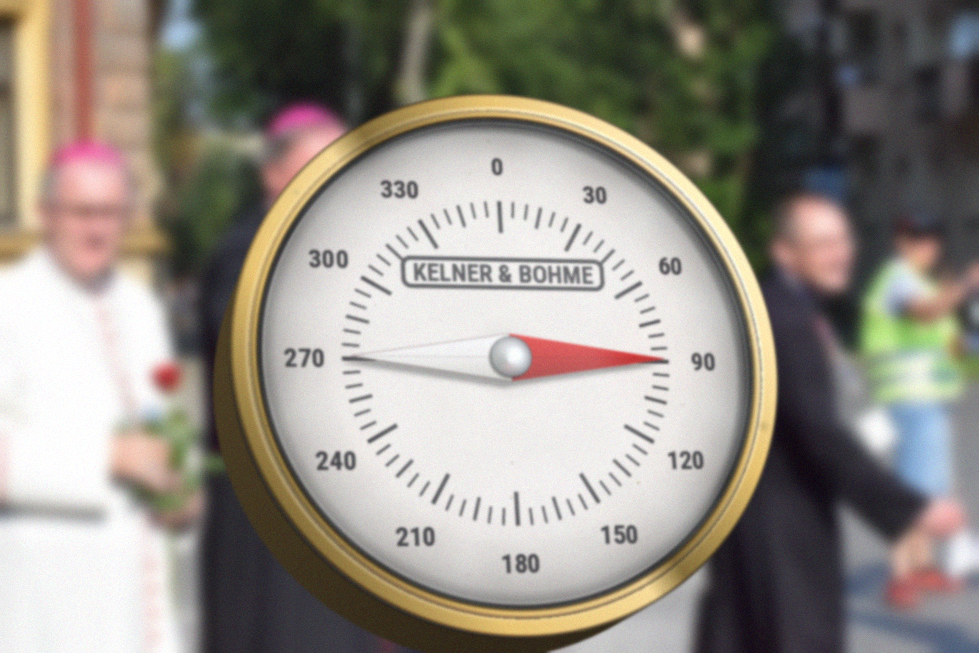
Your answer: 90°
